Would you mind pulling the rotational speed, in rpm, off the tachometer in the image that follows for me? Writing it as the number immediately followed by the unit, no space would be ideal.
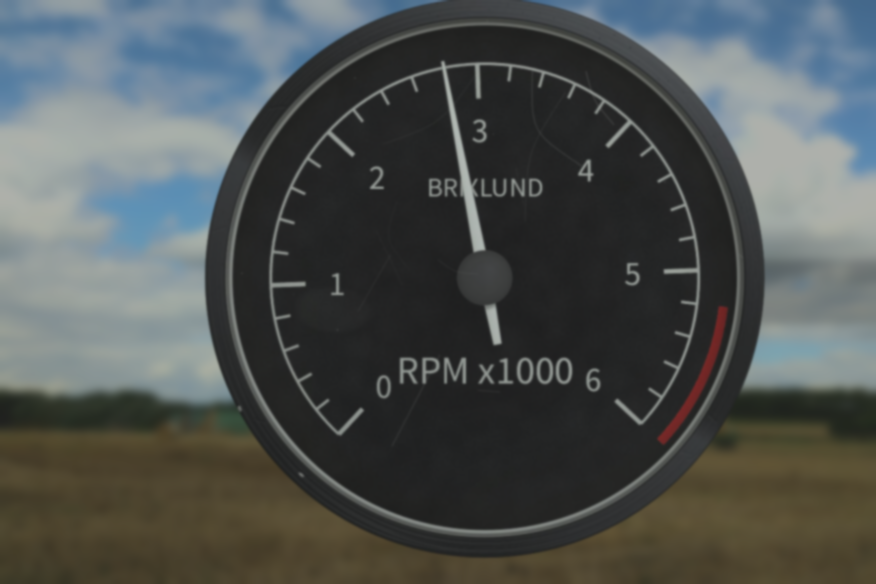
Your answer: 2800rpm
